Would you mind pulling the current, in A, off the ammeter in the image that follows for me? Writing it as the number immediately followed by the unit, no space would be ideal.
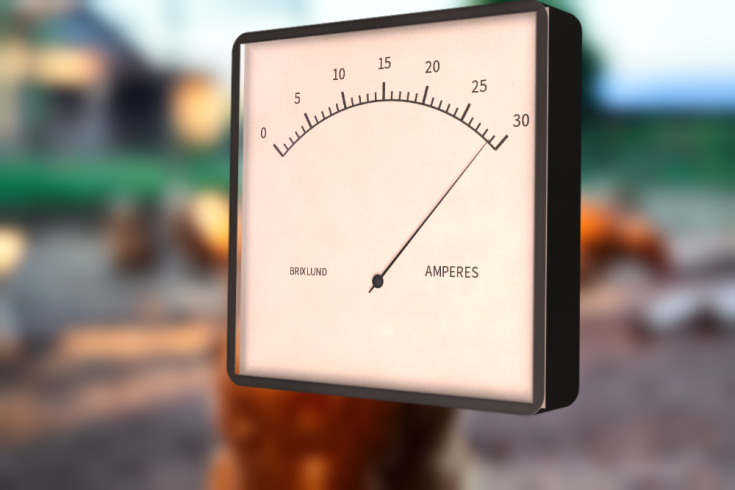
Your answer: 29A
